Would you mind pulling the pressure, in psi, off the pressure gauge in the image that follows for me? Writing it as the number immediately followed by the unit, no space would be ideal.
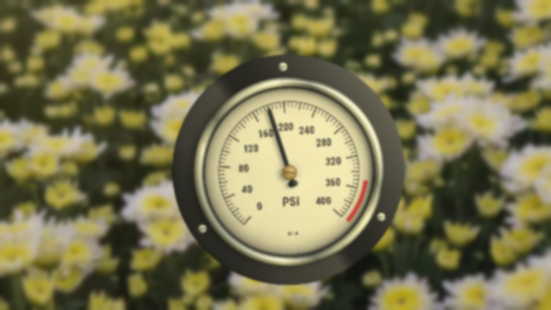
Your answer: 180psi
